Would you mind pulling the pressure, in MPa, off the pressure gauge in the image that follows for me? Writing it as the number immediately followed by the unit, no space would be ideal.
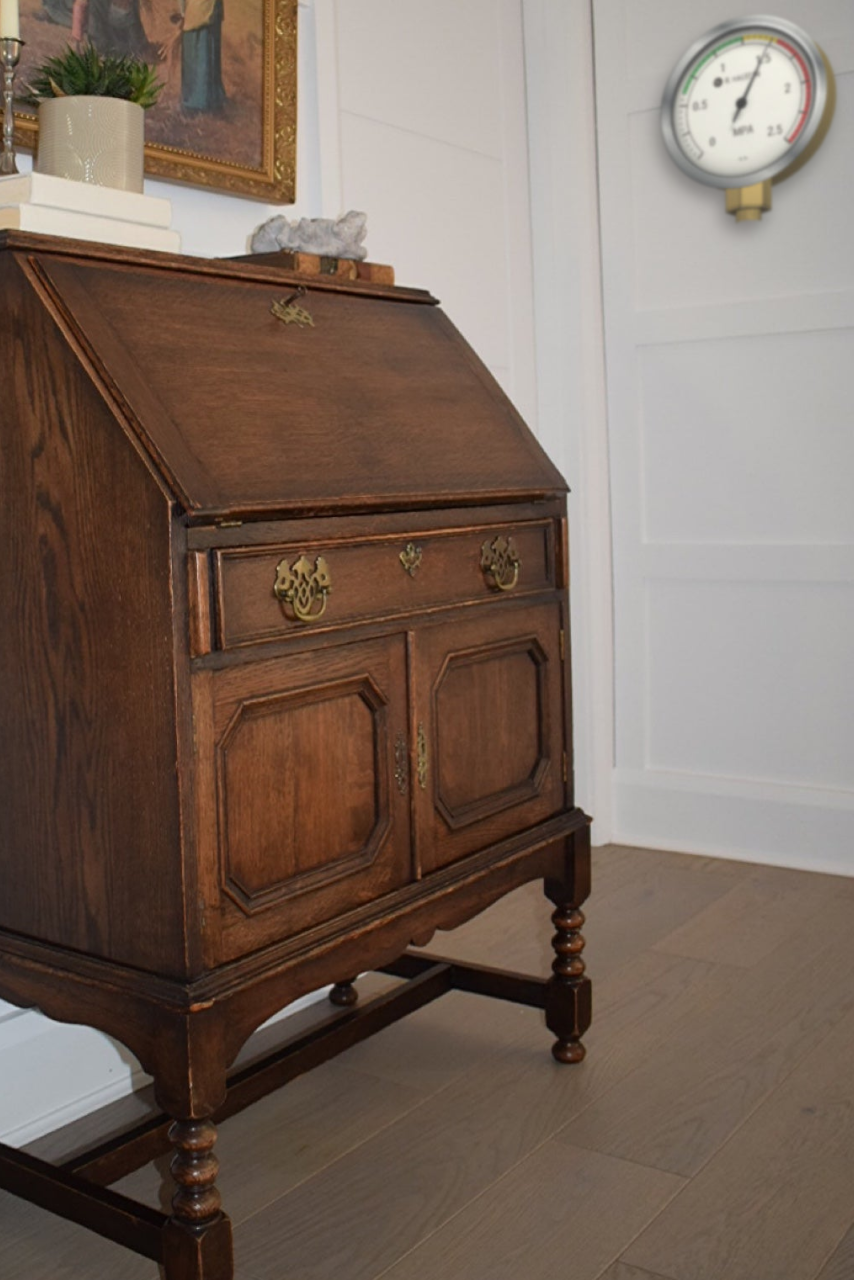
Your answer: 1.5MPa
